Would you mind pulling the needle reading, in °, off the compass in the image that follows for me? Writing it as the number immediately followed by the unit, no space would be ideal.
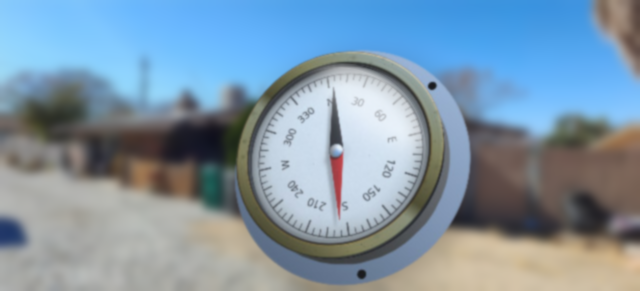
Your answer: 185°
